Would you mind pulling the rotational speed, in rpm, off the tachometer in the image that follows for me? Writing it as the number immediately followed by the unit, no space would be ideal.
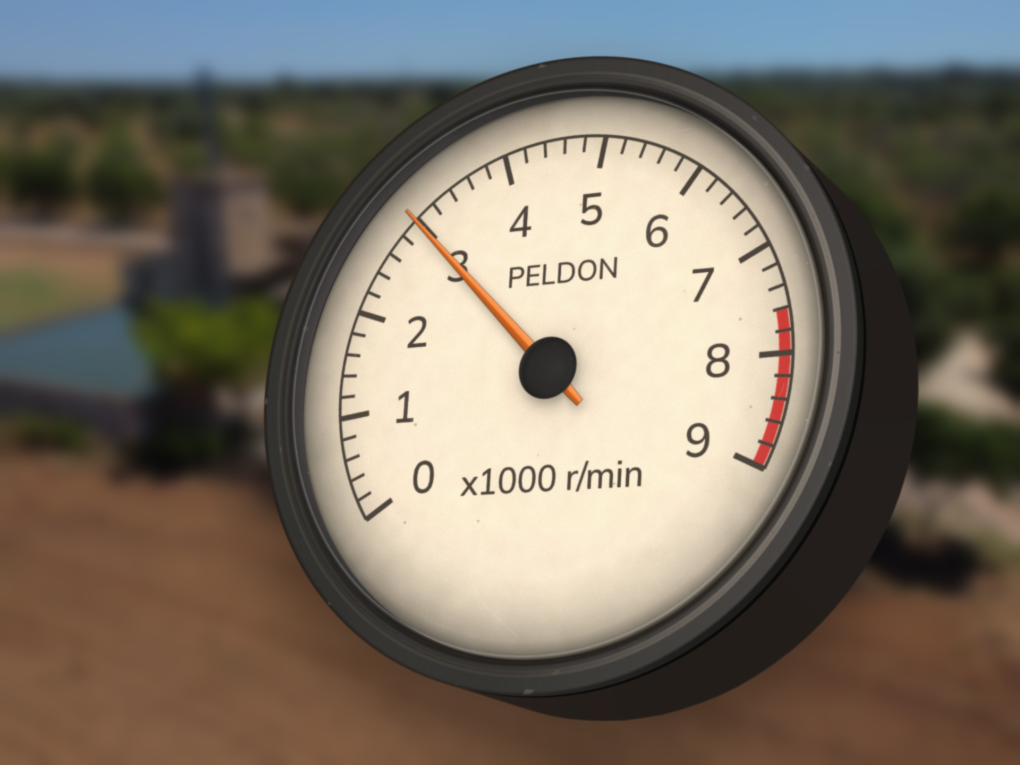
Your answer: 3000rpm
